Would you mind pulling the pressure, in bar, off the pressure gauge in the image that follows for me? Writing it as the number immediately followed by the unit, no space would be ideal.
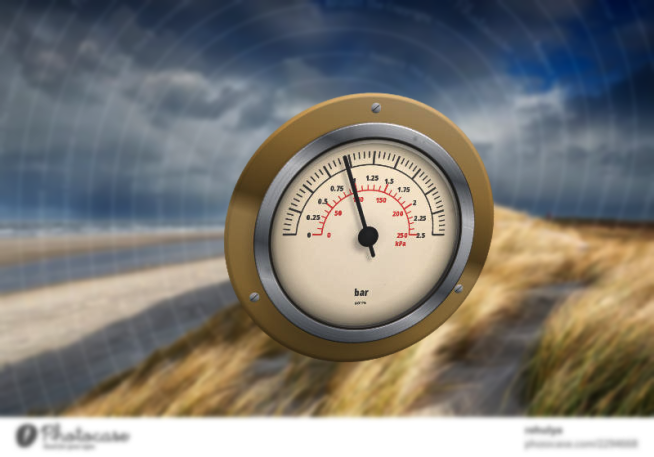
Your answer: 0.95bar
